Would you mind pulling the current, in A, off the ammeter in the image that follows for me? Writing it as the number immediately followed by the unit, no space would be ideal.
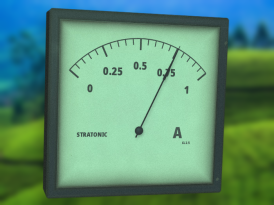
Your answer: 0.75A
